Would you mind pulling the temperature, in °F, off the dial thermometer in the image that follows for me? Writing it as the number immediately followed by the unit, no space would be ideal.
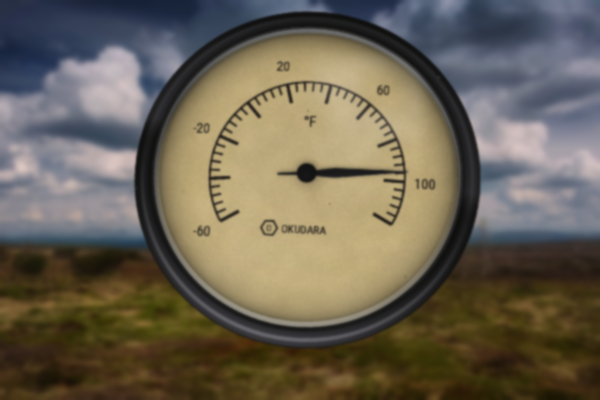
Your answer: 96°F
